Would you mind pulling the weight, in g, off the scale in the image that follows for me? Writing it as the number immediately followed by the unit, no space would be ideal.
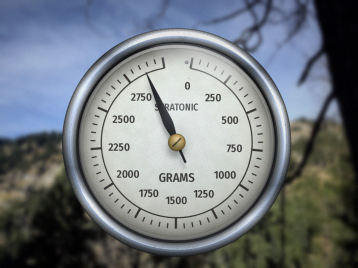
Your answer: 2875g
